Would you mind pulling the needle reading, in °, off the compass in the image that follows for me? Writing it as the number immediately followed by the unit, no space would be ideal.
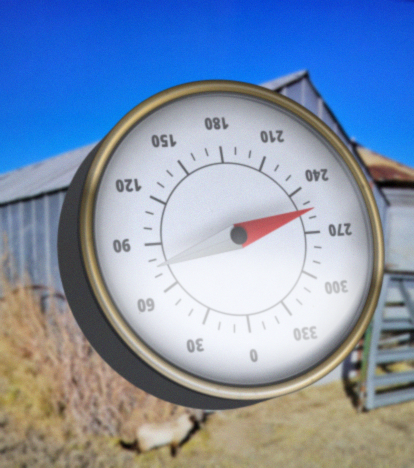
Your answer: 255°
